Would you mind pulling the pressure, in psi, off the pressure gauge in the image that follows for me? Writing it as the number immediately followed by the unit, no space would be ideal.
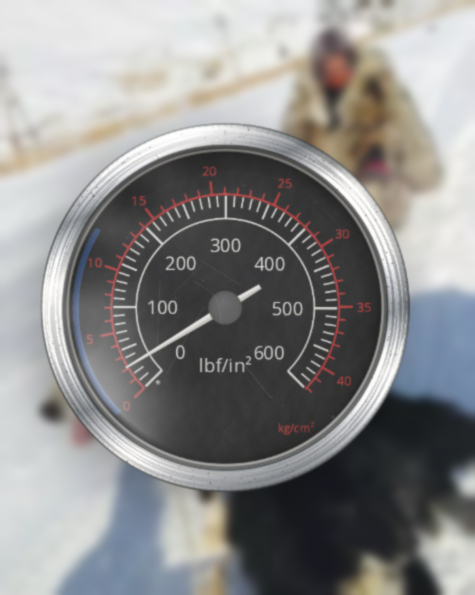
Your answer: 30psi
